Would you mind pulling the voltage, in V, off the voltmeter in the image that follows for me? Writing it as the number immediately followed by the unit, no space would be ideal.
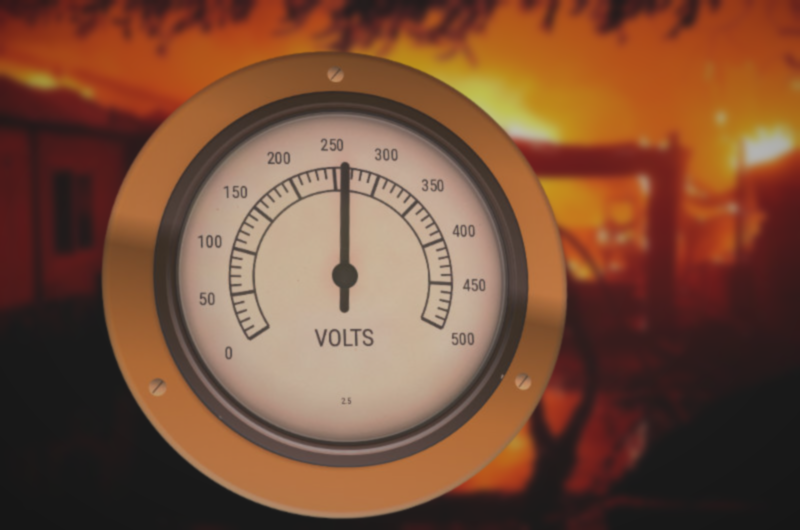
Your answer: 260V
